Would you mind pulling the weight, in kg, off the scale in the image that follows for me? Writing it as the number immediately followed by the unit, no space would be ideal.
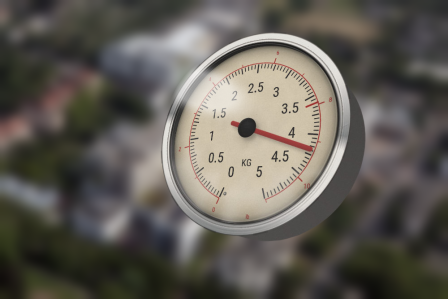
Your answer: 4.2kg
